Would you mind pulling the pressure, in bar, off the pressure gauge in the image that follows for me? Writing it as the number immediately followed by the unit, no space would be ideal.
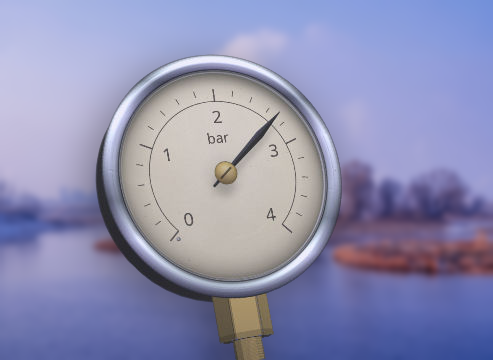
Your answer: 2.7bar
